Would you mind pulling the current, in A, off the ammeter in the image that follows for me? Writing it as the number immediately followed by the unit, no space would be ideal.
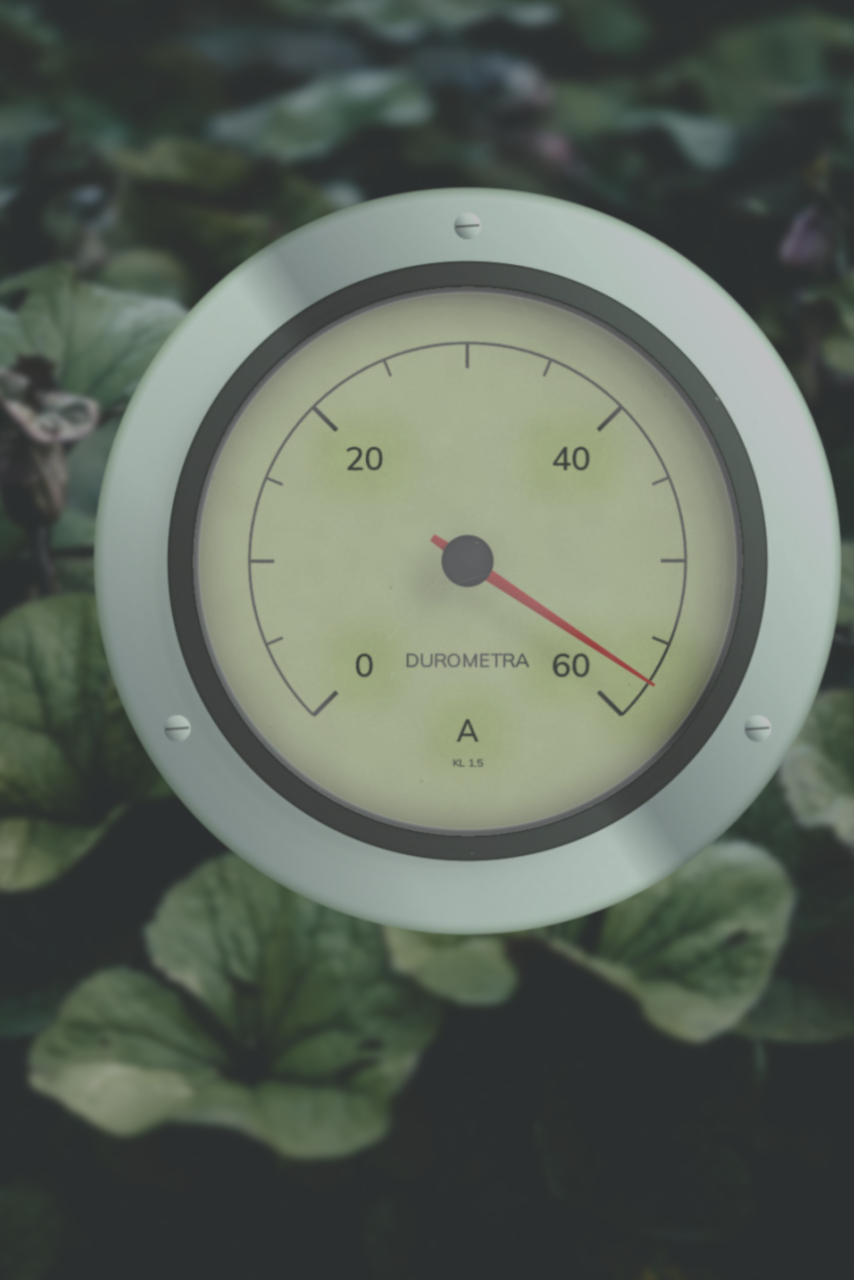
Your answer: 57.5A
